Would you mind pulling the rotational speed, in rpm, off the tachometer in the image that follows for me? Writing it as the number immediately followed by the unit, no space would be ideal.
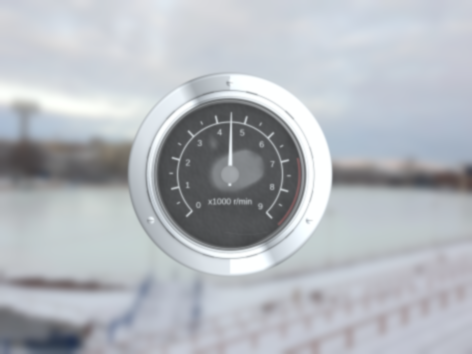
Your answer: 4500rpm
